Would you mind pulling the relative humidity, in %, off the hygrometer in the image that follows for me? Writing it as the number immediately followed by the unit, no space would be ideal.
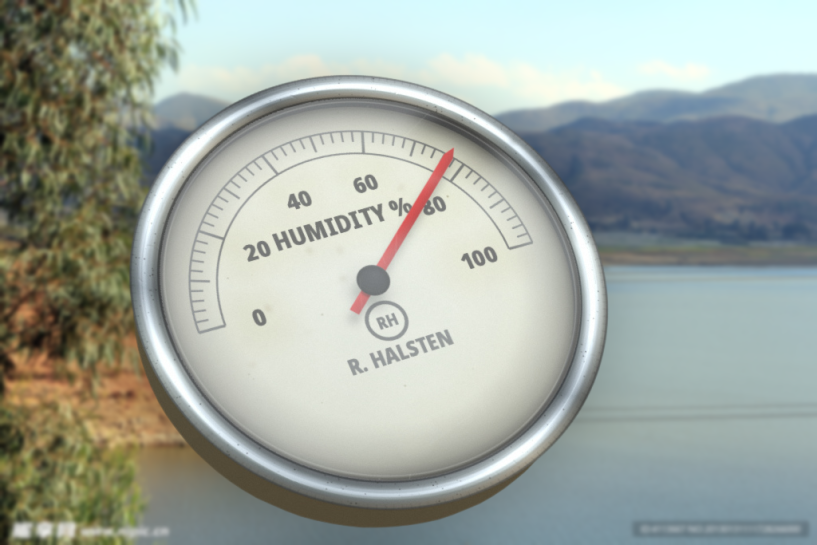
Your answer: 77%
